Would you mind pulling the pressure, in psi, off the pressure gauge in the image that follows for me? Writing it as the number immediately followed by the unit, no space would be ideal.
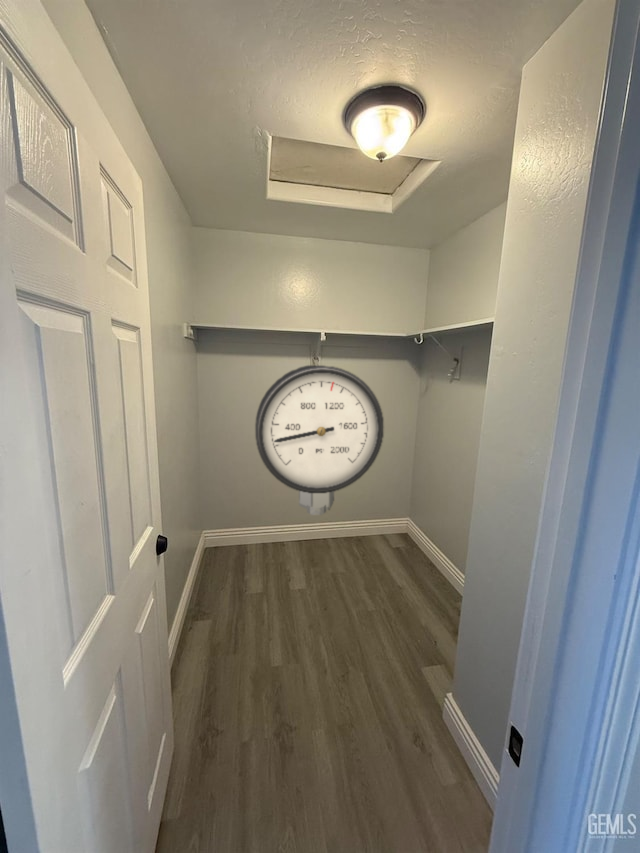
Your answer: 250psi
